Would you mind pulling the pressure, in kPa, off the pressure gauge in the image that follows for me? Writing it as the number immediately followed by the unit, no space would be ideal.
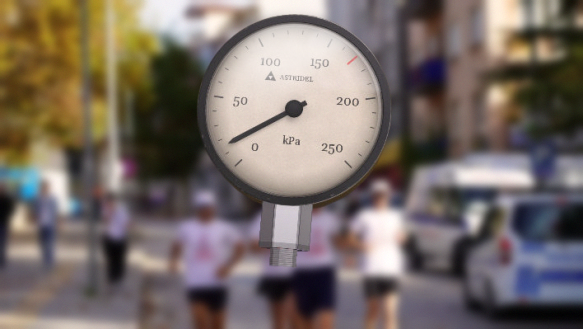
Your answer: 15kPa
